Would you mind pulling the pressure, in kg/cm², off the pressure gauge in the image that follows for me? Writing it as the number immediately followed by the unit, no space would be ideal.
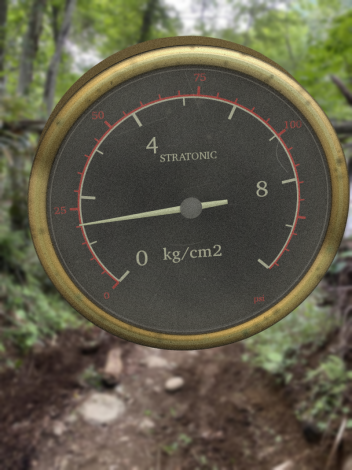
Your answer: 1.5kg/cm²
